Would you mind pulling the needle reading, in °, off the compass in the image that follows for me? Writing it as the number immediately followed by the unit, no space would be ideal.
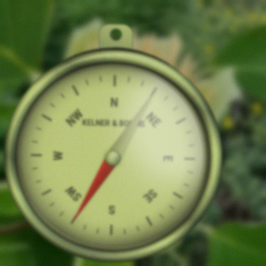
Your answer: 210°
